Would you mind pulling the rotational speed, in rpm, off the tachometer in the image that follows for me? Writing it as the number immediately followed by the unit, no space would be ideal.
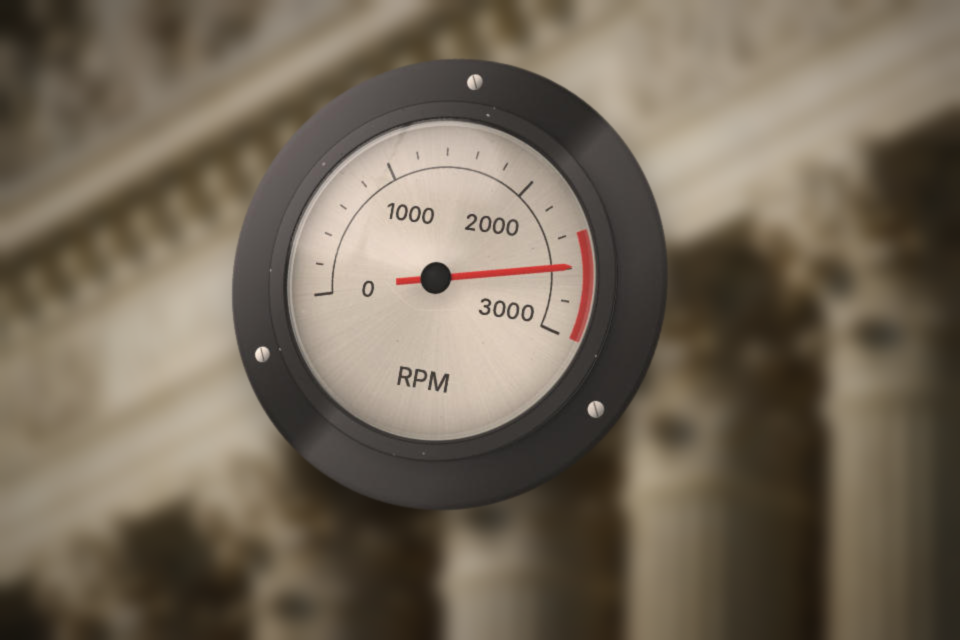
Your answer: 2600rpm
